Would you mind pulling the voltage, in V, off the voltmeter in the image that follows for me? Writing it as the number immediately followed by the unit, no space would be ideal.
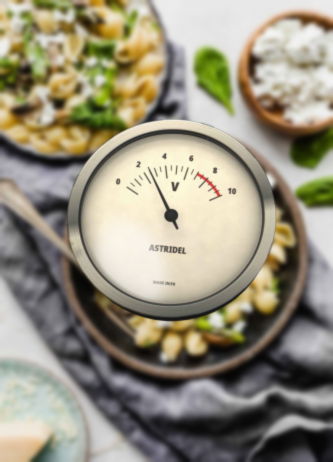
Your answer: 2.5V
